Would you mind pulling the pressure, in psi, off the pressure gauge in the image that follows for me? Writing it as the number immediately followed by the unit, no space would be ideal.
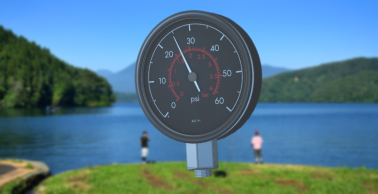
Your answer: 25psi
